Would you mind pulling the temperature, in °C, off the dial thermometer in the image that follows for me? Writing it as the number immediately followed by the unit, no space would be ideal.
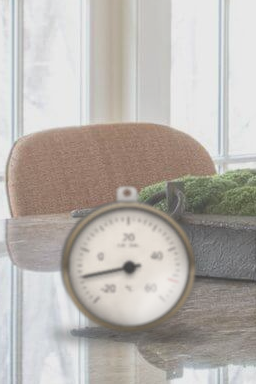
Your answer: -10°C
